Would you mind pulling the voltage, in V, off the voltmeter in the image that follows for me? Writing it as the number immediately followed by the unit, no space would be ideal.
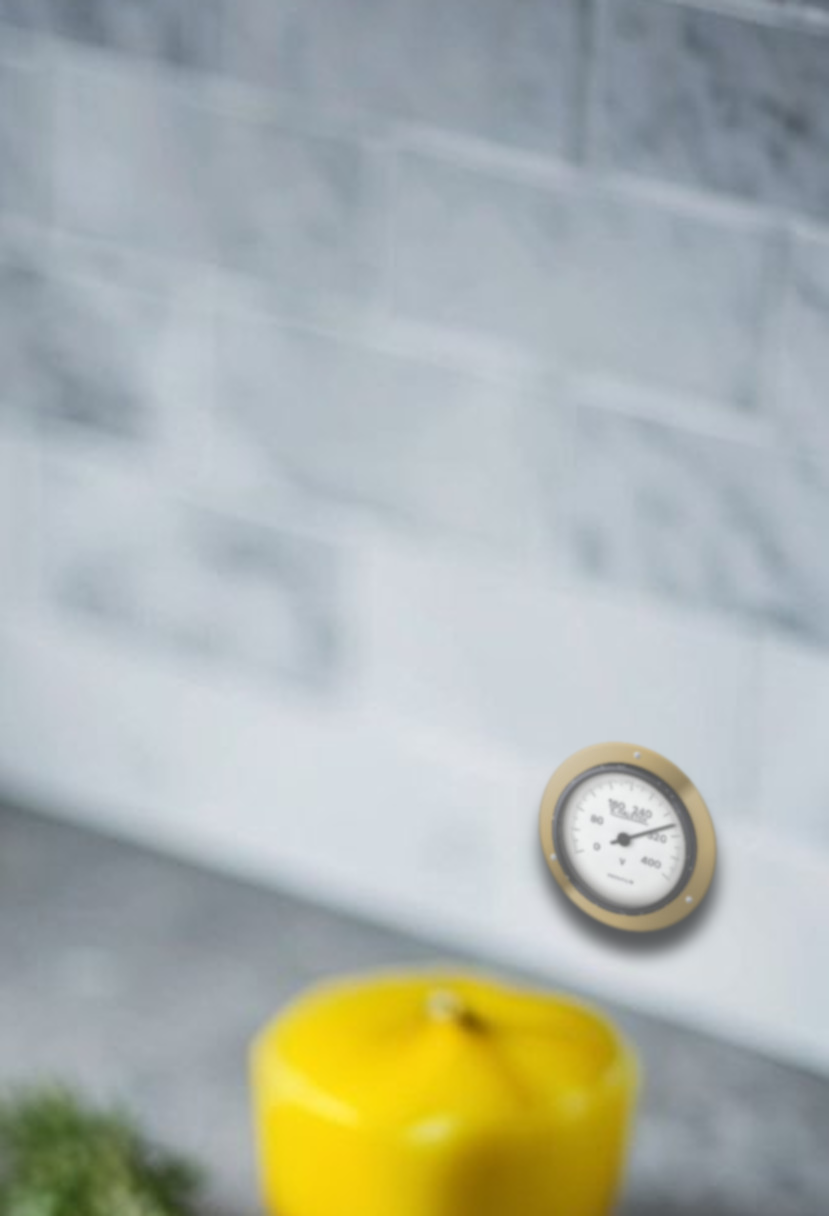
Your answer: 300V
